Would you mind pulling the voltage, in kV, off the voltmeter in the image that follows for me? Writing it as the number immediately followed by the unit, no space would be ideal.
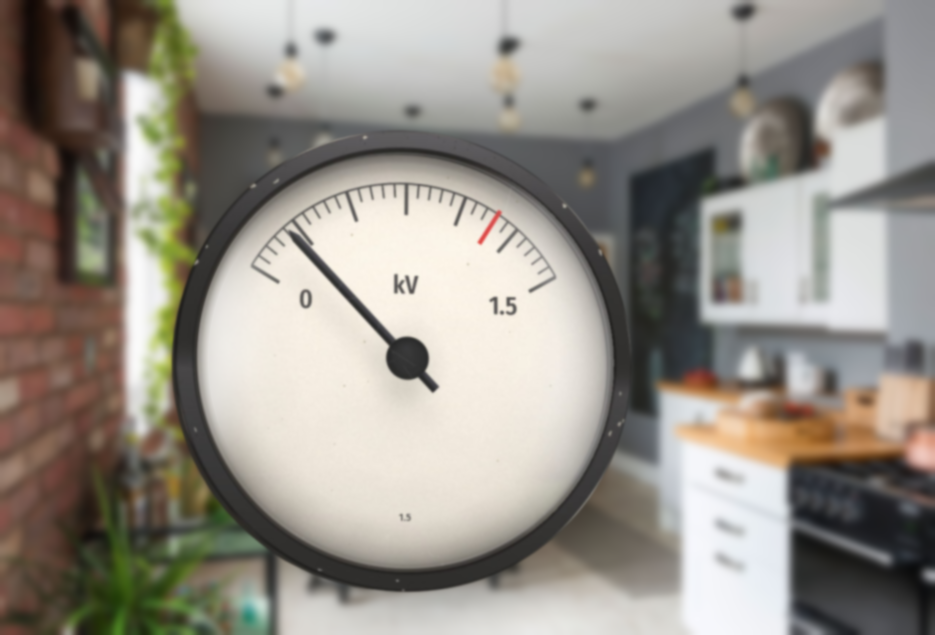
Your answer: 0.2kV
